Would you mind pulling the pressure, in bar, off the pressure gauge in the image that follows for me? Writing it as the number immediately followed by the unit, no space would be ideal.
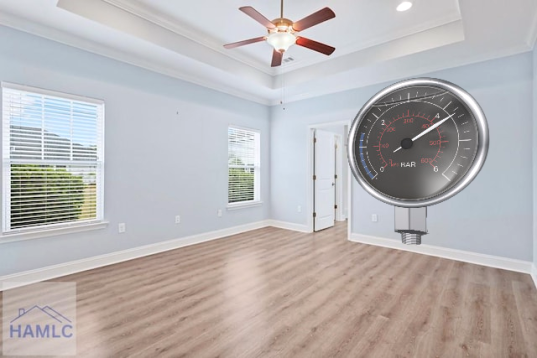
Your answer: 4.3bar
